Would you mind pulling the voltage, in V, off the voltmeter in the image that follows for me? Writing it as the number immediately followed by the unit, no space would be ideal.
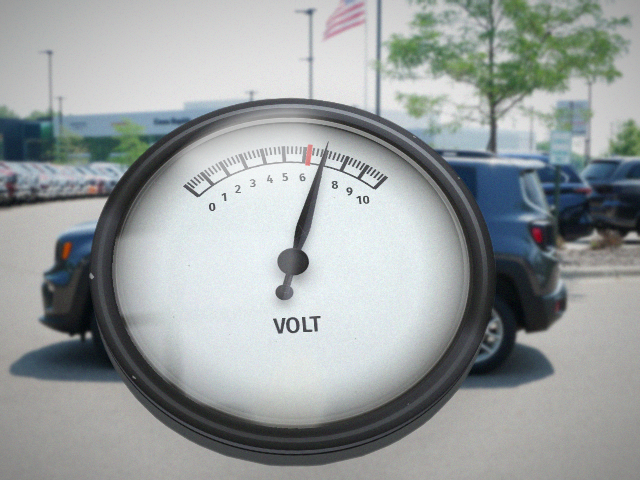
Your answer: 7V
